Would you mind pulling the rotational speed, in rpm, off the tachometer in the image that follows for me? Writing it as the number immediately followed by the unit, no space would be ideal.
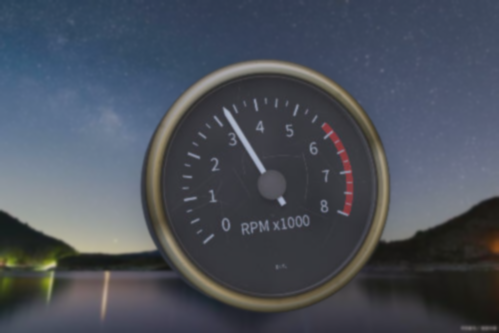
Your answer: 3250rpm
